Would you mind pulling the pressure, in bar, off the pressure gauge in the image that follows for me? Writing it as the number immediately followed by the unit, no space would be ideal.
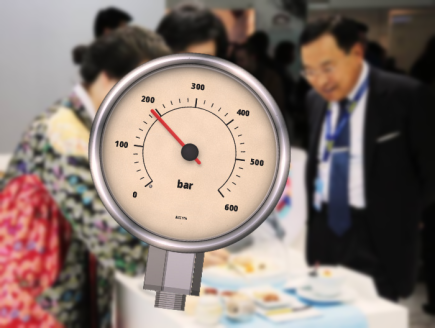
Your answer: 190bar
